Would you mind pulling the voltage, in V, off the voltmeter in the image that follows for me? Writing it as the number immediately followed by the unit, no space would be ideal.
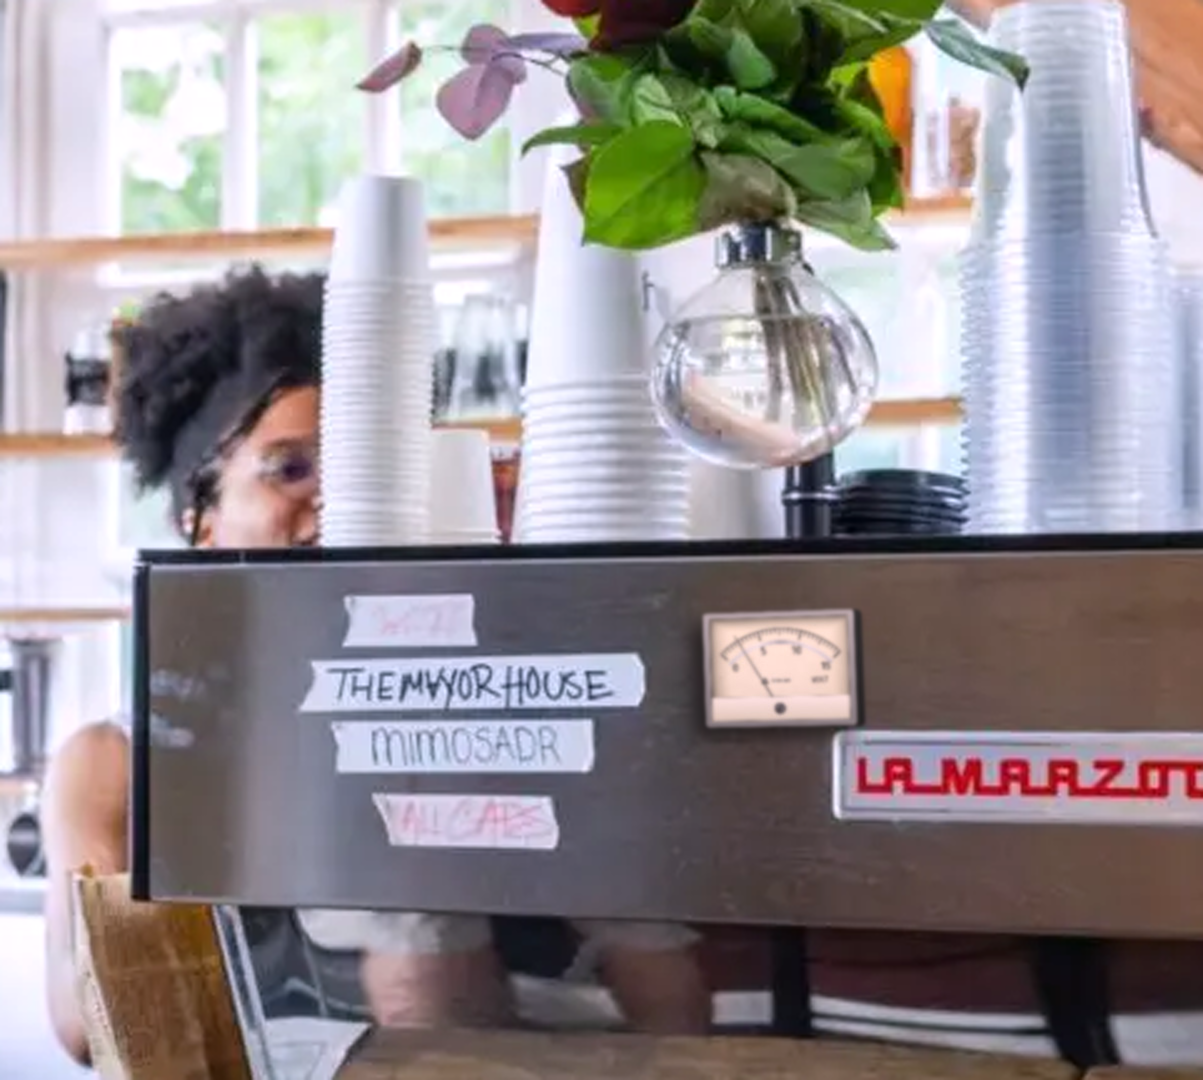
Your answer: 2.5V
